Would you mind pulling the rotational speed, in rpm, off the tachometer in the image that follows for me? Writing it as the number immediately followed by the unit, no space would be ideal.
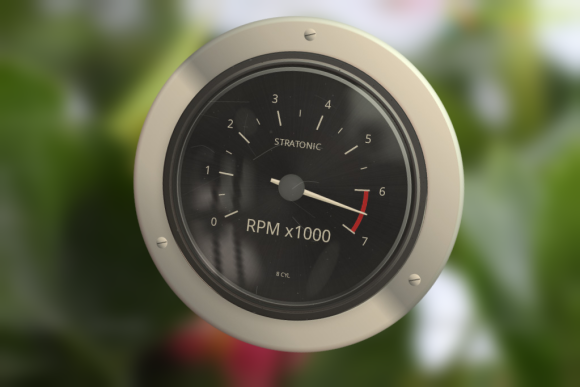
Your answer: 6500rpm
